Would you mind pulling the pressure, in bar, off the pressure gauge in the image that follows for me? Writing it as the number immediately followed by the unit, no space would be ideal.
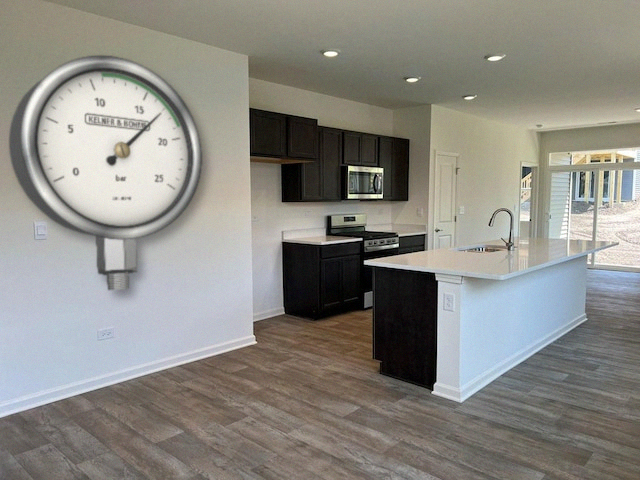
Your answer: 17bar
